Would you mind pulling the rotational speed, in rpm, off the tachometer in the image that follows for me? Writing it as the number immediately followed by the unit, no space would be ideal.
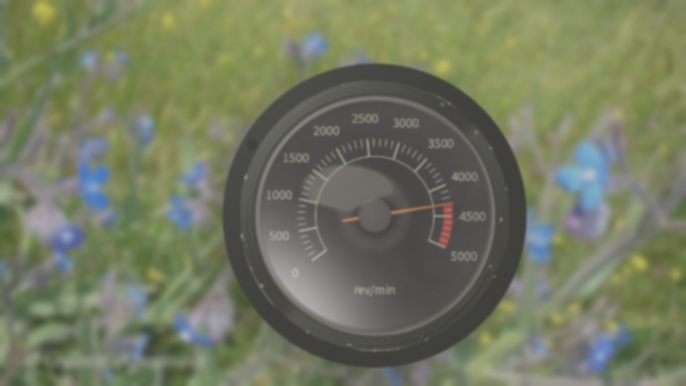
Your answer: 4300rpm
